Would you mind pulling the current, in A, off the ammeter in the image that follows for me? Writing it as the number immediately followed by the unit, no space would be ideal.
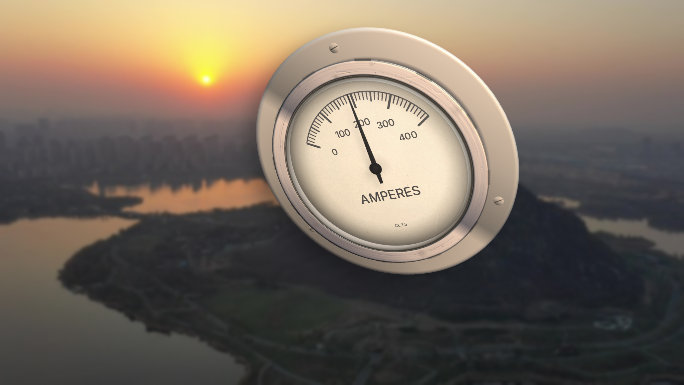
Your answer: 200A
